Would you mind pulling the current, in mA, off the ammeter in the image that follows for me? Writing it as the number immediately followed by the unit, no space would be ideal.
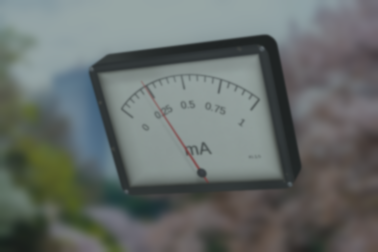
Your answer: 0.25mA
